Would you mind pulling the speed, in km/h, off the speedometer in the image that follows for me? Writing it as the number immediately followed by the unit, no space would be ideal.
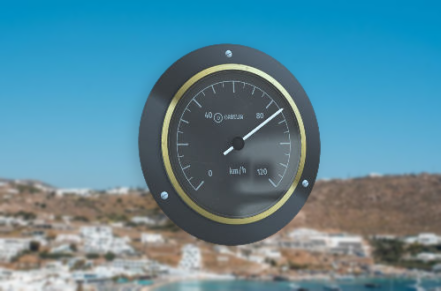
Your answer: 85km/h
